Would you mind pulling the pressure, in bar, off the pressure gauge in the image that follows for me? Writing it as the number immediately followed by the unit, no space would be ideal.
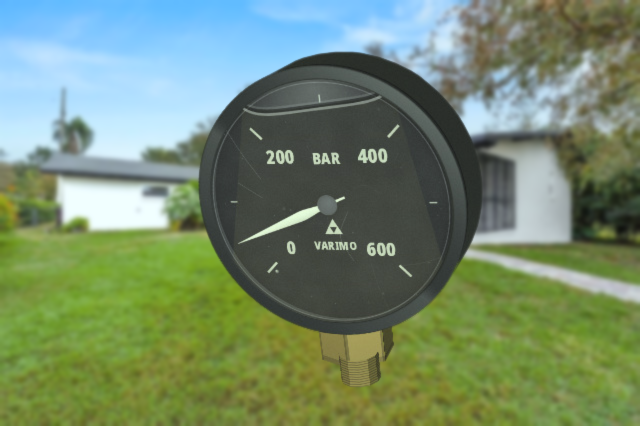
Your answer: 50bar
